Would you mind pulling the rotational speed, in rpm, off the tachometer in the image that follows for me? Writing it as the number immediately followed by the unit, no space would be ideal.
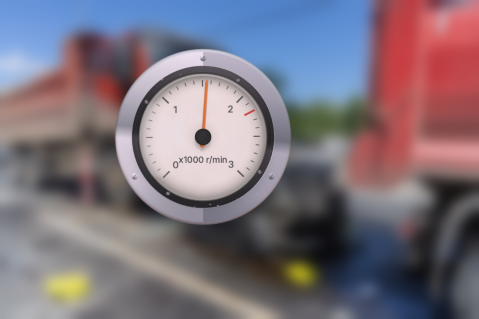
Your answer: 1550rpm
